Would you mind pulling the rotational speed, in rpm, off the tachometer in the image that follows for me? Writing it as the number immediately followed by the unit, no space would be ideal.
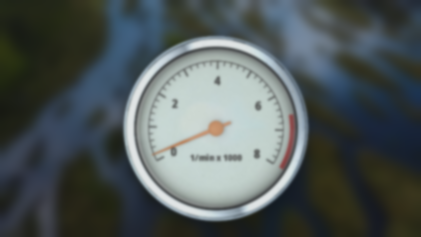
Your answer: 200rpm
